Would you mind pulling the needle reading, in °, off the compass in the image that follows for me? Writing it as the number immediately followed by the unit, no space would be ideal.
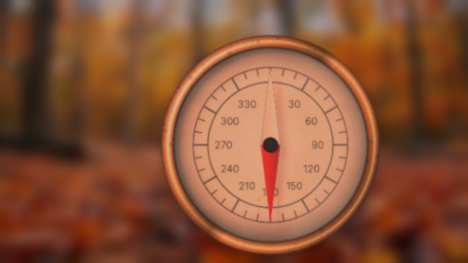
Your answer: 180°
